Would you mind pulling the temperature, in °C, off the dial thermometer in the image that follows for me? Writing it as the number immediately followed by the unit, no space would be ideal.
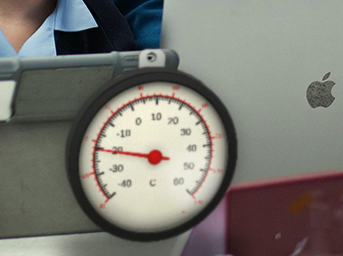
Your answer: -20°C
